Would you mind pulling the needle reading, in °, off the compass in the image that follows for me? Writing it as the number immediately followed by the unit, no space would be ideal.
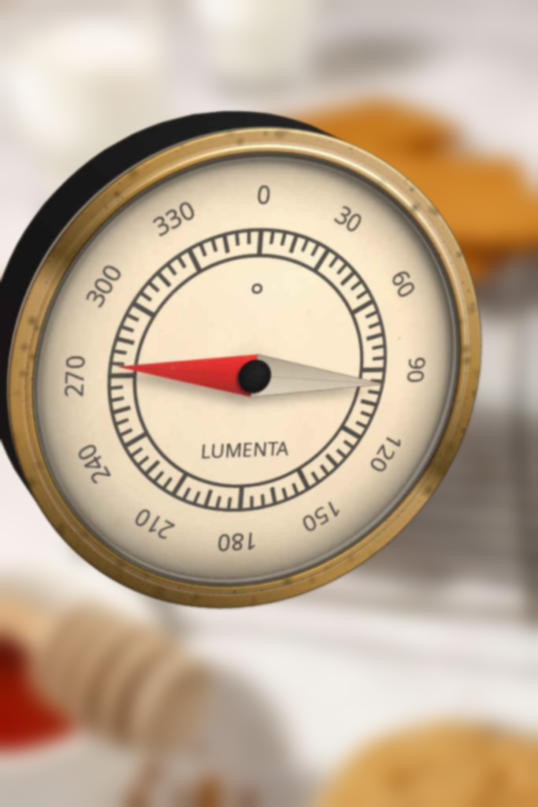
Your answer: 275°
